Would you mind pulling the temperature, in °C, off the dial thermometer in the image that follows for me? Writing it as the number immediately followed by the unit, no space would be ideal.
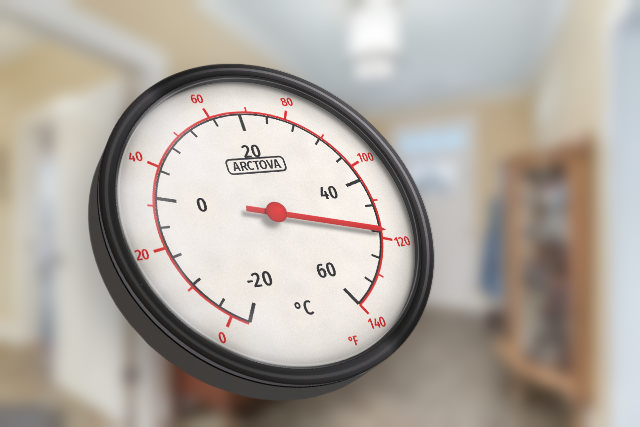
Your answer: 48°C
